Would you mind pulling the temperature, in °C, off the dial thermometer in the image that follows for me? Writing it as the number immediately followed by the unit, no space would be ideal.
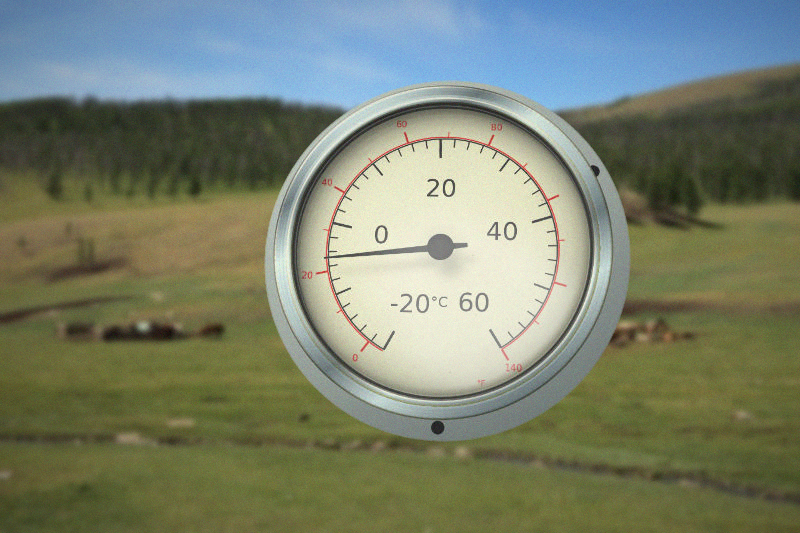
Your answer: -5°C
